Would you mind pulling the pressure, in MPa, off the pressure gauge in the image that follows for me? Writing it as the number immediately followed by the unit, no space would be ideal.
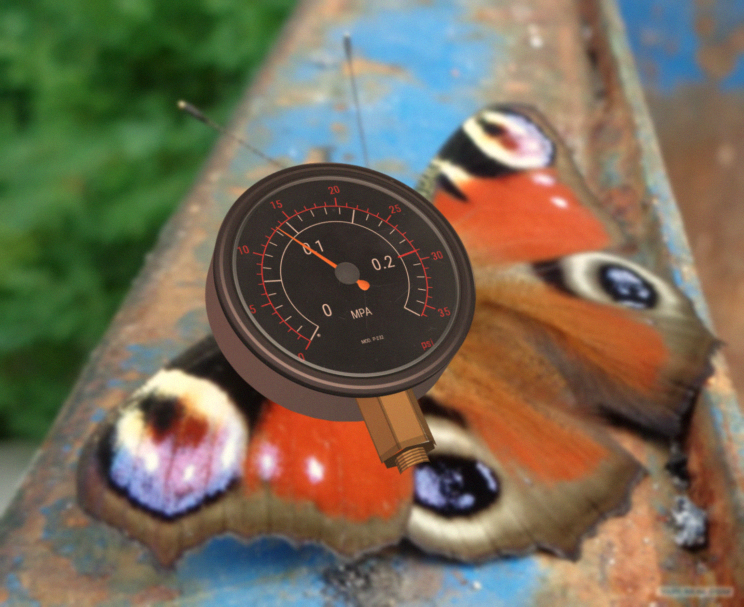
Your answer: 0.09MPa
